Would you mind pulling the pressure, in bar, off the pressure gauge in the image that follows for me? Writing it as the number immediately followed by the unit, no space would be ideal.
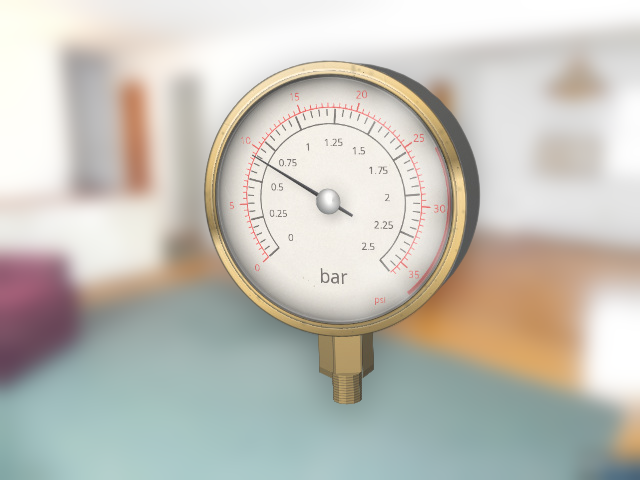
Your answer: 0.65bar
